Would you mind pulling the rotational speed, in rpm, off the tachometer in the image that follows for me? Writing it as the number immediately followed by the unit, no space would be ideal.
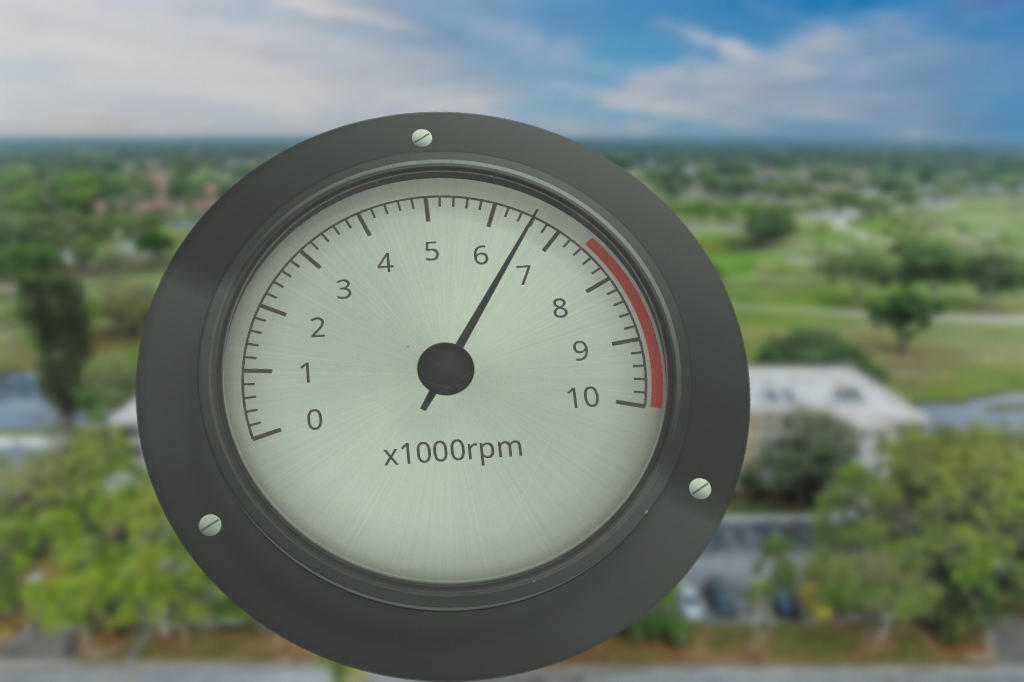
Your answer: 6600rpm
